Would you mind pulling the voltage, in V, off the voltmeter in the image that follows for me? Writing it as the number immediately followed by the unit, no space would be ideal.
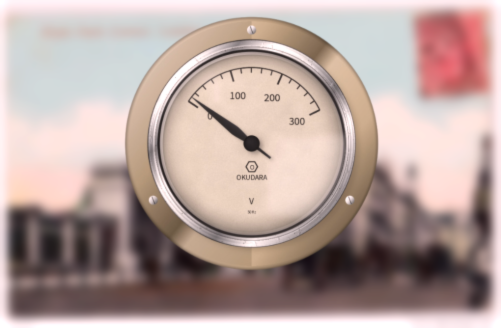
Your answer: 10V
